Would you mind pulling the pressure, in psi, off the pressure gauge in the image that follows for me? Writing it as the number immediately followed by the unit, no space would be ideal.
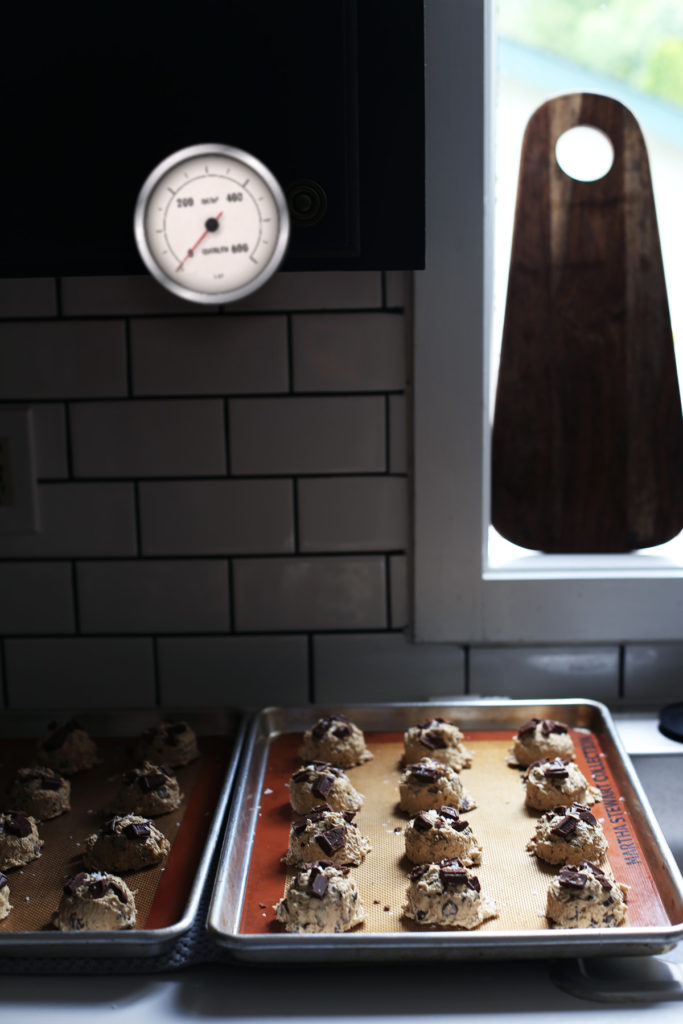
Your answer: 0psi
